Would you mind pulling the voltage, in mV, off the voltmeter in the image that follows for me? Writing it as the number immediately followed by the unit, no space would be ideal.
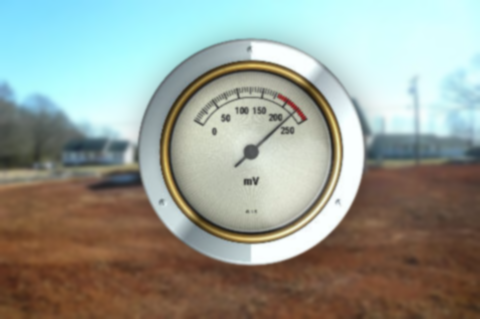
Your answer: 225mV
